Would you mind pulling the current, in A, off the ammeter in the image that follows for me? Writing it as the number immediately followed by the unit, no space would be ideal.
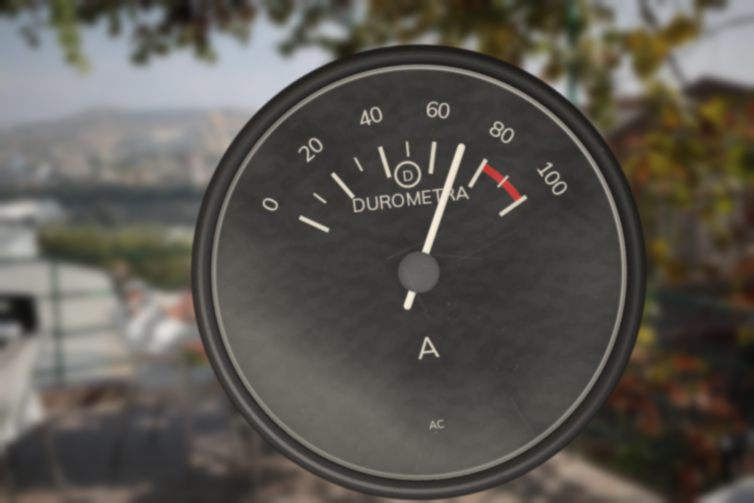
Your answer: 70A
